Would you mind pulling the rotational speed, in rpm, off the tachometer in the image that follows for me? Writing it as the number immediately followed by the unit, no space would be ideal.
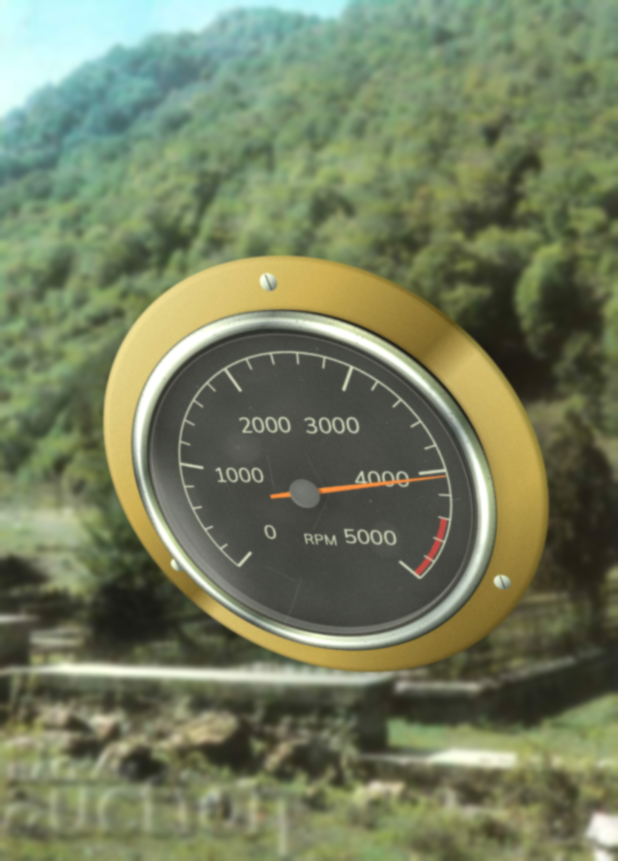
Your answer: 4000rpm
